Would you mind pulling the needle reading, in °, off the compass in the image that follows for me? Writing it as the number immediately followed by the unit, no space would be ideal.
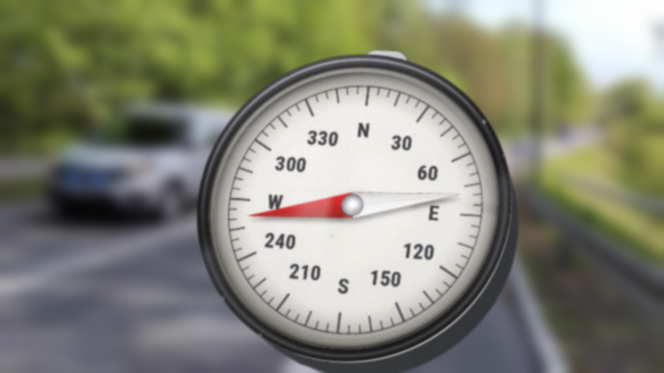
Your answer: 260°
